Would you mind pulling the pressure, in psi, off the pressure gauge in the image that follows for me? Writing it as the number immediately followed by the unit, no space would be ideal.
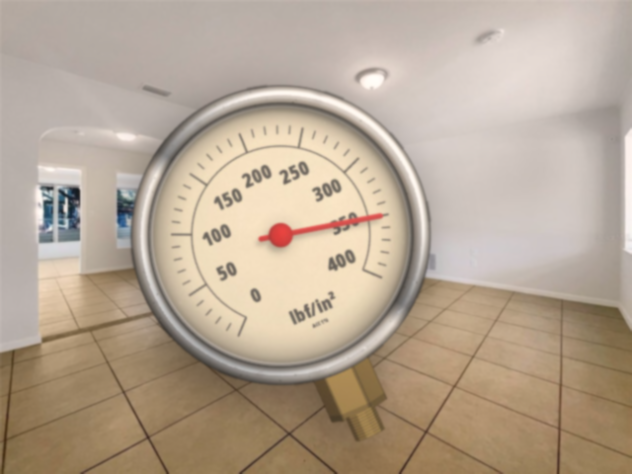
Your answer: 350psi
